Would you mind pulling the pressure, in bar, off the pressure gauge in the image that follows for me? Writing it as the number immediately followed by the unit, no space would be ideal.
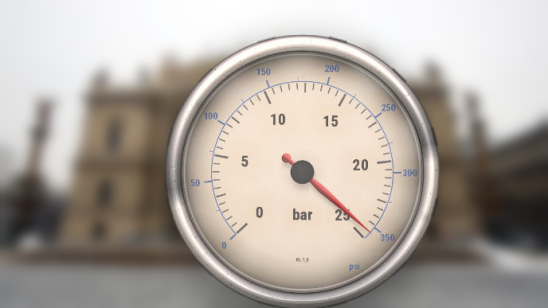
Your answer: 24.5bar
